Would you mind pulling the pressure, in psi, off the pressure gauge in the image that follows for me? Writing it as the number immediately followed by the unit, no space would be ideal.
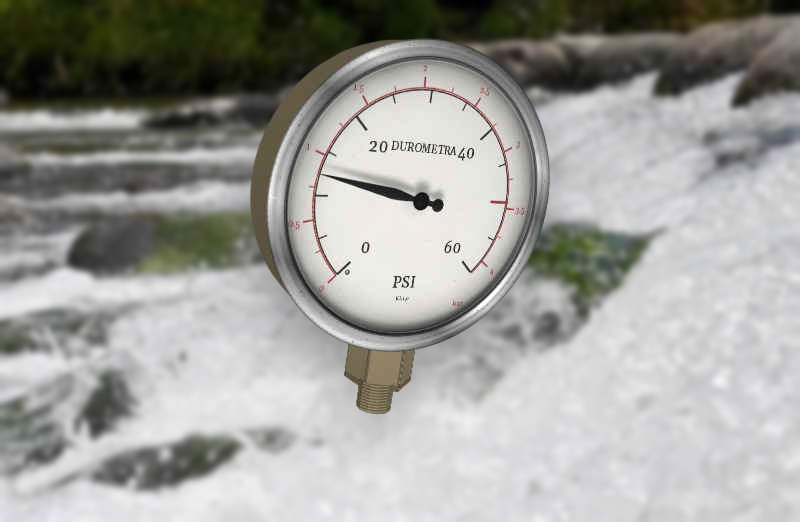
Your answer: 12.5psi
